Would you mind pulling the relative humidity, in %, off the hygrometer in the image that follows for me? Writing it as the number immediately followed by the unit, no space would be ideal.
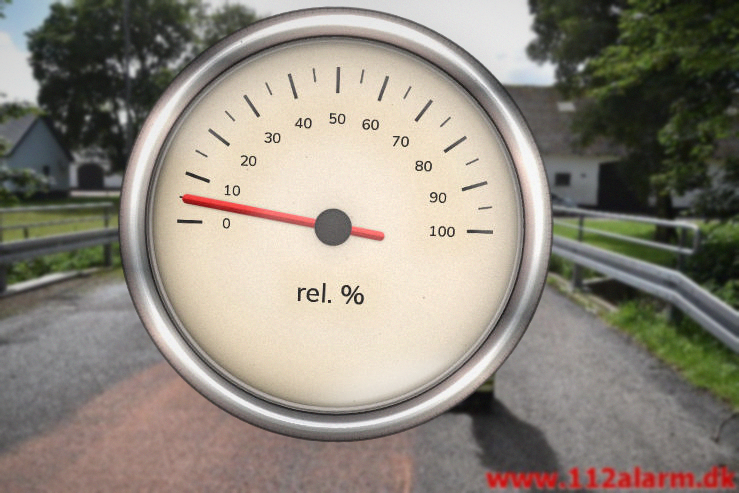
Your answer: 5%
